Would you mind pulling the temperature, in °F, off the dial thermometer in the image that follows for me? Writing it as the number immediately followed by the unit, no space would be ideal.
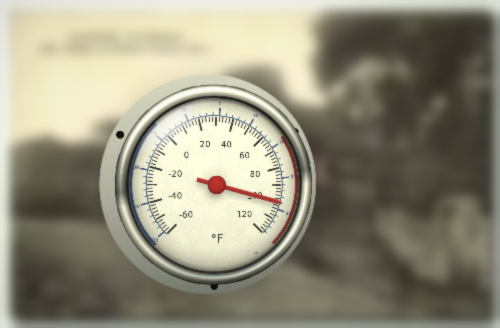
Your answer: 100°F
